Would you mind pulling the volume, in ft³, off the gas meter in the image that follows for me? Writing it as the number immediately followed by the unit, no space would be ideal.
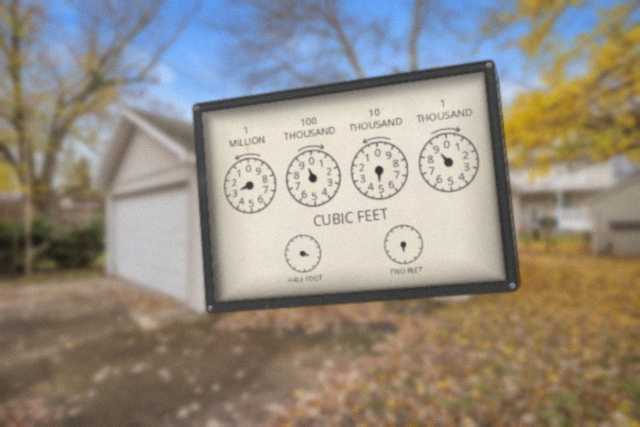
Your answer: 294900ft³
